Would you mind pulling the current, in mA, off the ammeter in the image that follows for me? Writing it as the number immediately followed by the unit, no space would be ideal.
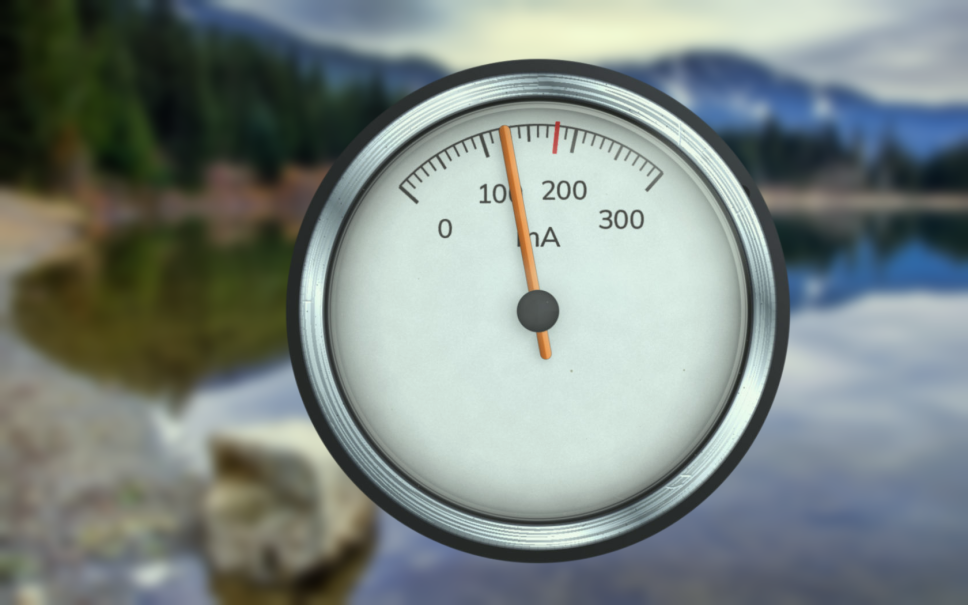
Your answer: 125mA
